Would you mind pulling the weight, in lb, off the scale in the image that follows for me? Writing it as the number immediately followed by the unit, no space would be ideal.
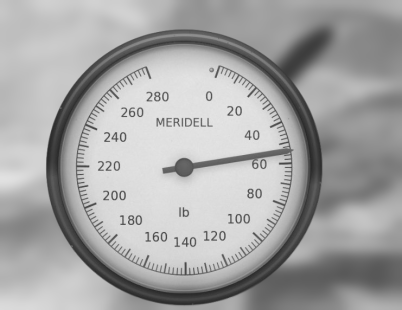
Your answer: 54lb
